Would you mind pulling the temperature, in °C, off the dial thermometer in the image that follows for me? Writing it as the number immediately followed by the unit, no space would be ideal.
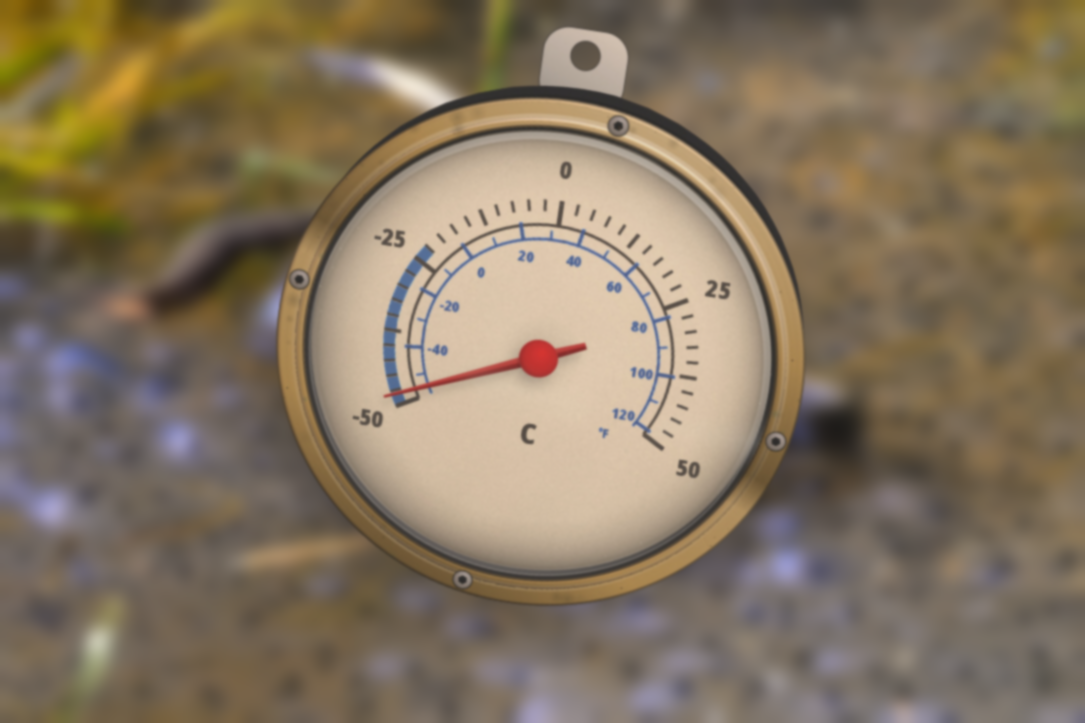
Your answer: -47.5°C
